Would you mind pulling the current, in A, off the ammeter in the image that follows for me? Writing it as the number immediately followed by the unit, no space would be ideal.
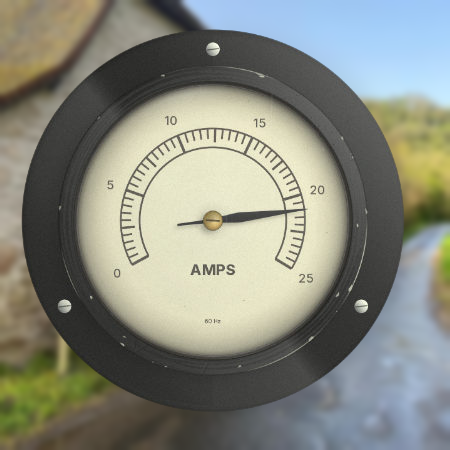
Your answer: 21A
